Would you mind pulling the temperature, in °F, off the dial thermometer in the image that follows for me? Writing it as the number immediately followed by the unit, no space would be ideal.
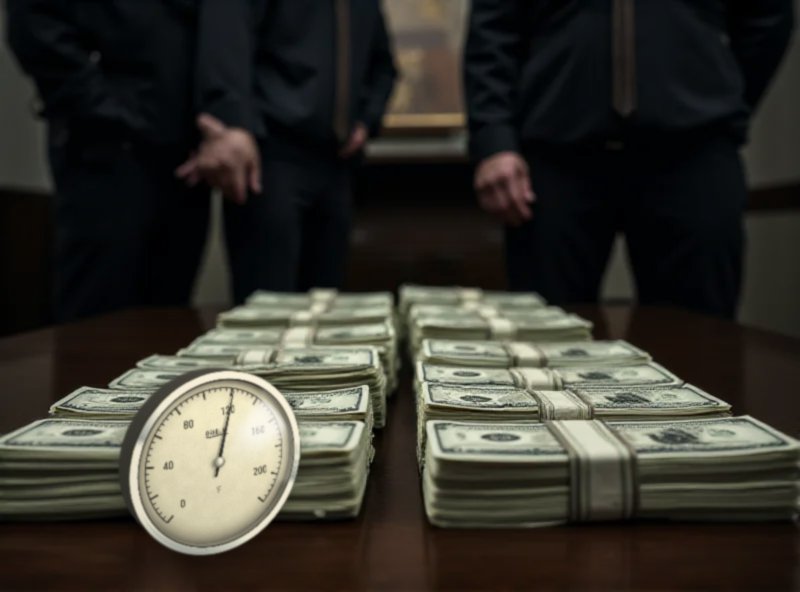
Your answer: 120°F
